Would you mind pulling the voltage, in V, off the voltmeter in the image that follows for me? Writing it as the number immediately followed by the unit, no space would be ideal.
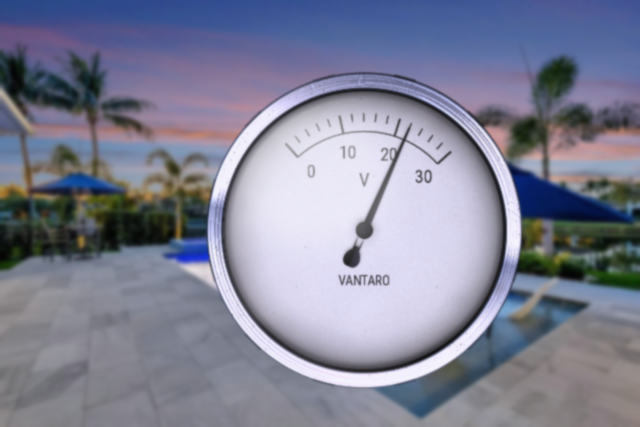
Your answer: 22V
